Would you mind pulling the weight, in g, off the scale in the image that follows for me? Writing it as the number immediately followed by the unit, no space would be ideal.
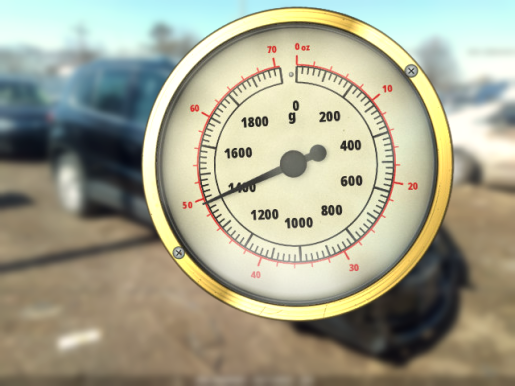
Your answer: 1400g
